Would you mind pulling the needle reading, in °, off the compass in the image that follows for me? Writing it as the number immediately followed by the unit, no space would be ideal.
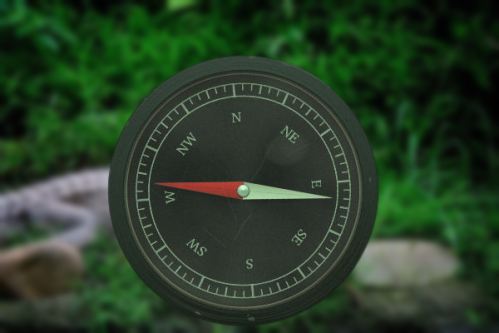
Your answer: 280°
